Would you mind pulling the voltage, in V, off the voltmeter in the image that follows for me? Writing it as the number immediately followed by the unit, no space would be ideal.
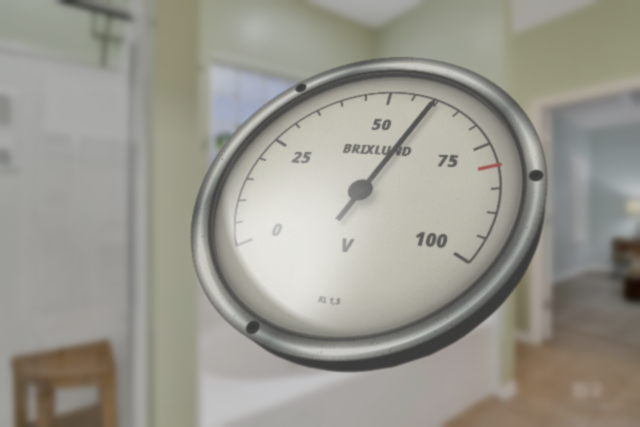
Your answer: 60V
